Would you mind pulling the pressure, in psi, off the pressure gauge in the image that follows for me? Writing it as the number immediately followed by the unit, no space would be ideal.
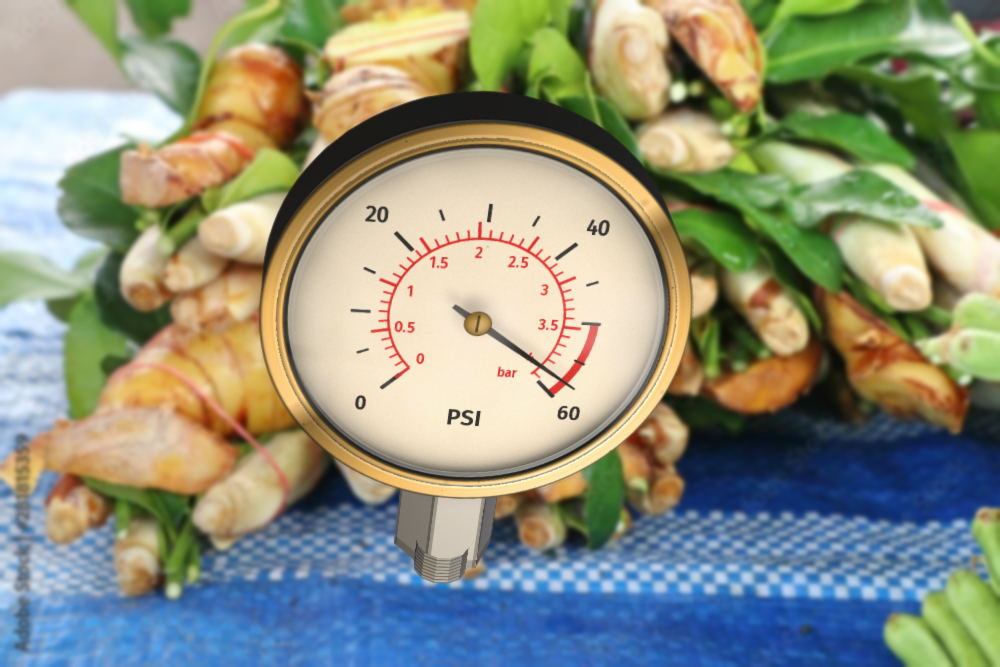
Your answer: 57.5psi
